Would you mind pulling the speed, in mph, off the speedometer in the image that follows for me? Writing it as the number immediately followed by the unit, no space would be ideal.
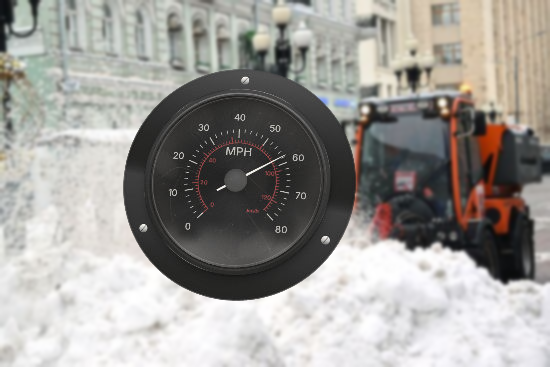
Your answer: 58mph
